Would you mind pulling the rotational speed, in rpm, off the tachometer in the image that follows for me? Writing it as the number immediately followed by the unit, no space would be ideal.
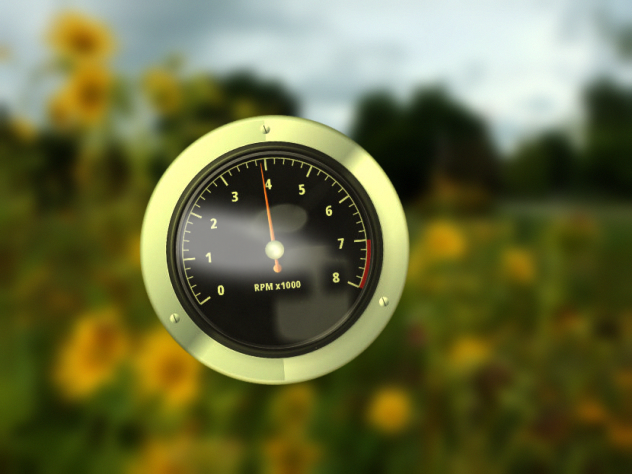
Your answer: 3900rpm
